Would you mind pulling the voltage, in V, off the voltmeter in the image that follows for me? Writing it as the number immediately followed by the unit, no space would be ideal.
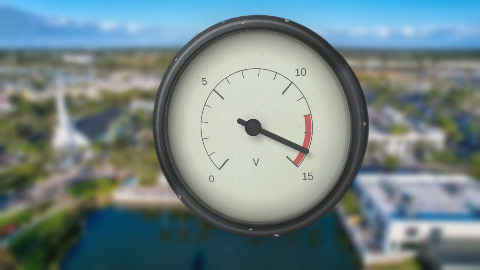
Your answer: 14V
